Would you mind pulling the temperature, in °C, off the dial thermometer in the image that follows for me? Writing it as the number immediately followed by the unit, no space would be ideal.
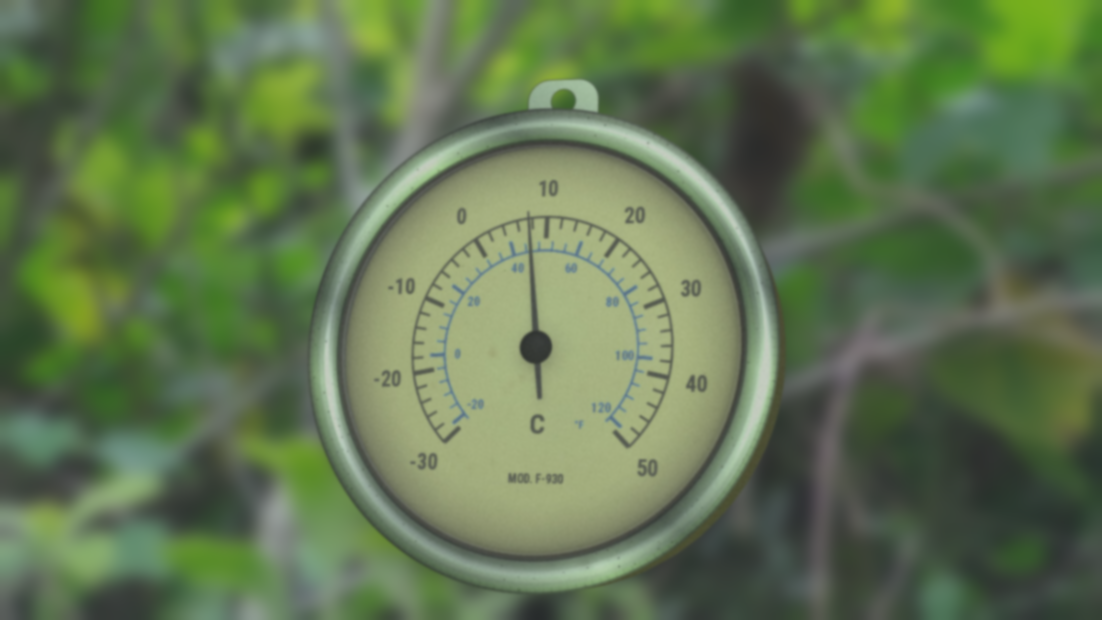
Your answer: 8°C
